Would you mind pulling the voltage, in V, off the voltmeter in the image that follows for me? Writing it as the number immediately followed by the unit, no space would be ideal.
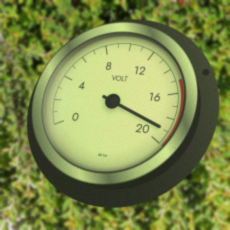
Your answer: 19V
